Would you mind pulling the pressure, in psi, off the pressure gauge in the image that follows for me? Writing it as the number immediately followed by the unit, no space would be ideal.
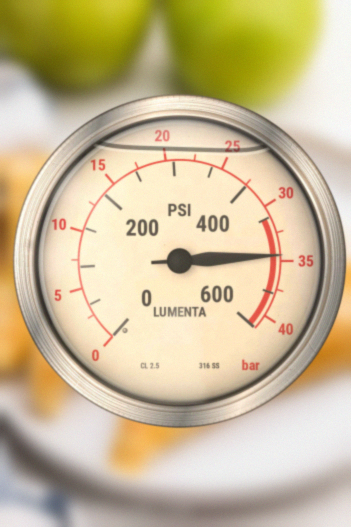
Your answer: 500psi
